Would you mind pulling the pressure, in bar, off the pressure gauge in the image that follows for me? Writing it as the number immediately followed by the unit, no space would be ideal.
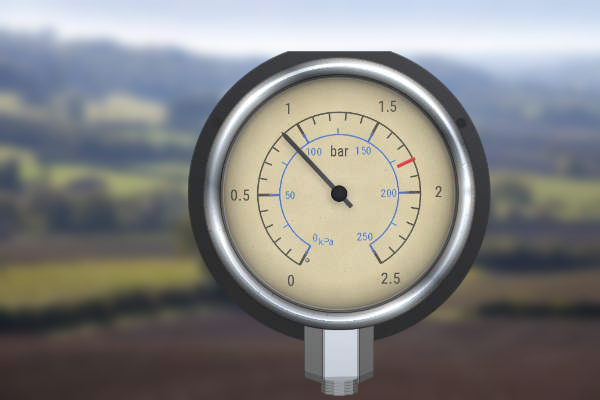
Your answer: 0.9bar
